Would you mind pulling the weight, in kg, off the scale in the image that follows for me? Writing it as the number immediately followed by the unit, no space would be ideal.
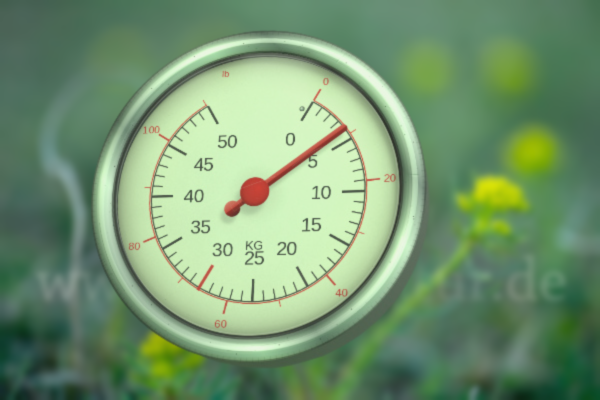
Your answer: 4kg
